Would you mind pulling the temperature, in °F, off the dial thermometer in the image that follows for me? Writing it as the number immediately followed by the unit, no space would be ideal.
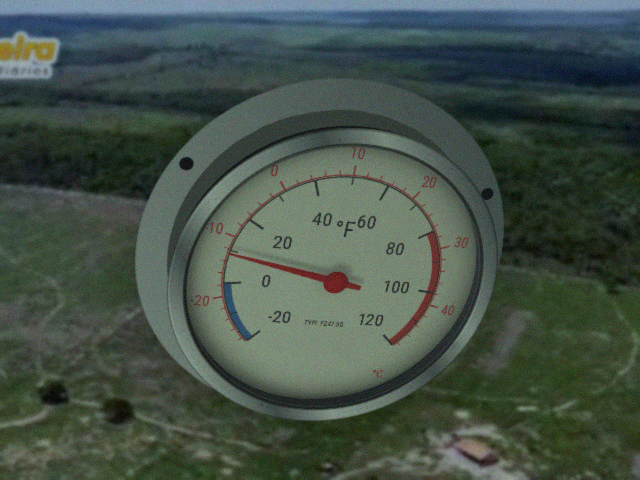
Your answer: 10°F
